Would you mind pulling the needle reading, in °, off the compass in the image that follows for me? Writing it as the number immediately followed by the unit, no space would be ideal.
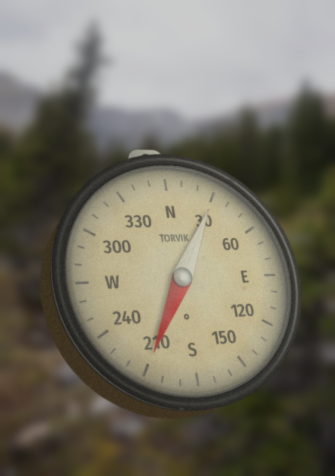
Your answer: 210°
